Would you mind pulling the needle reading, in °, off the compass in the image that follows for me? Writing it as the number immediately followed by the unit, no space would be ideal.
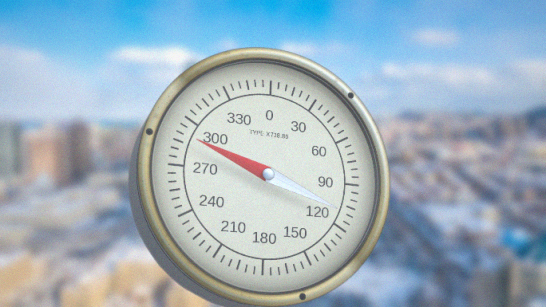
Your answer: 290°
